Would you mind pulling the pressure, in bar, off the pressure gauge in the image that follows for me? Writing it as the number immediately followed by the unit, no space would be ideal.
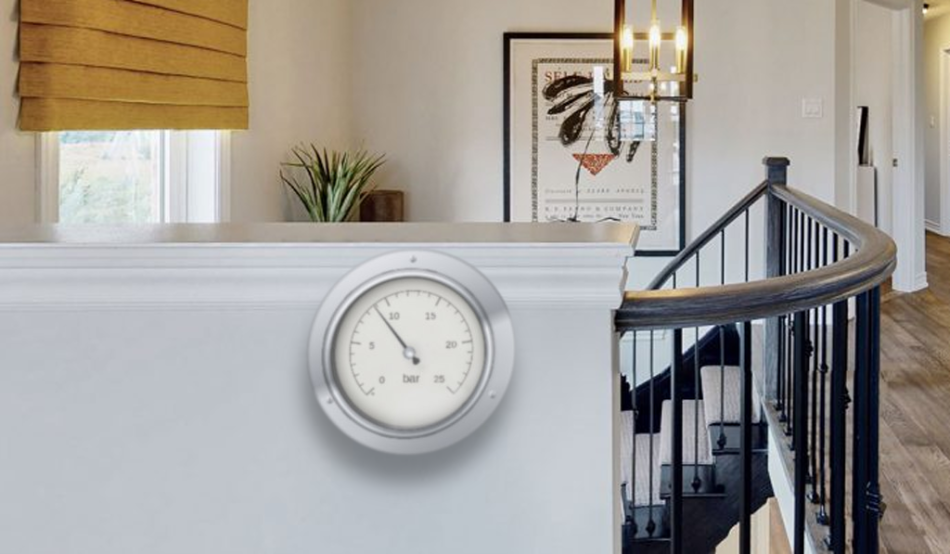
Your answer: 9bar
